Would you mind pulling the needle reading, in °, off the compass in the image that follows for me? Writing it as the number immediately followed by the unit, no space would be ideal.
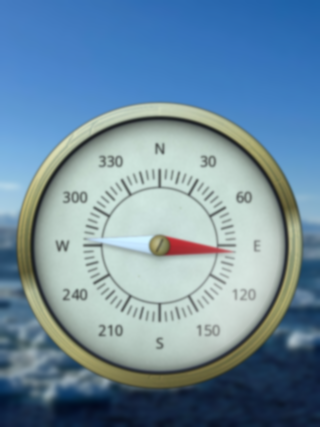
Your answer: 95°
